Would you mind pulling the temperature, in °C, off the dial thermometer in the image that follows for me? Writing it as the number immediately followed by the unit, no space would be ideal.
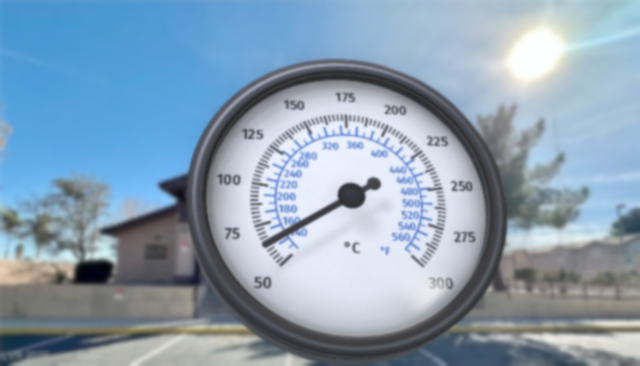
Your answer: 62.5°C
